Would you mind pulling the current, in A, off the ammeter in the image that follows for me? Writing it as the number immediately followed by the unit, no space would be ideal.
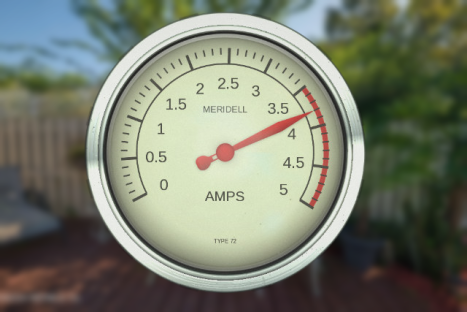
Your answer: 3.8A
